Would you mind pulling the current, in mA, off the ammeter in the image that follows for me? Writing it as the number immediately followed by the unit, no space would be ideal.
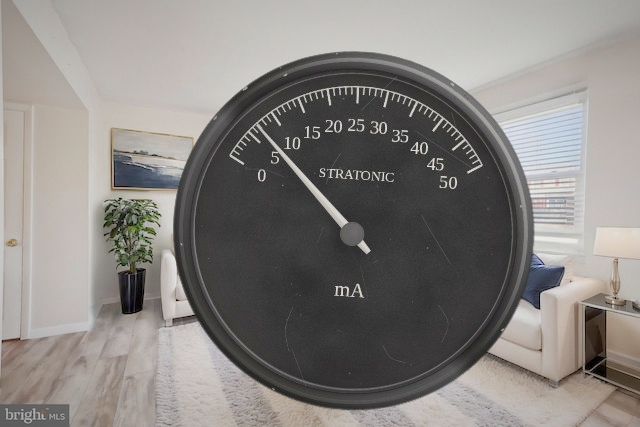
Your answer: 7mA
